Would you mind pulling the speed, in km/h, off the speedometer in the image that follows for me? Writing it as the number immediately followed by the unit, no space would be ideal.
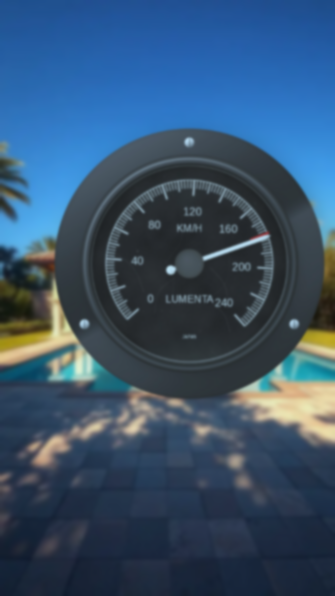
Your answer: 180km/h
